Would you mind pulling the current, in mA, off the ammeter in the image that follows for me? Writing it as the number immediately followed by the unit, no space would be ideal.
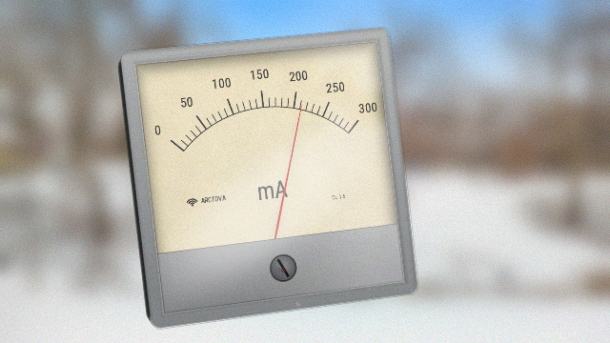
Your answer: 210mA
